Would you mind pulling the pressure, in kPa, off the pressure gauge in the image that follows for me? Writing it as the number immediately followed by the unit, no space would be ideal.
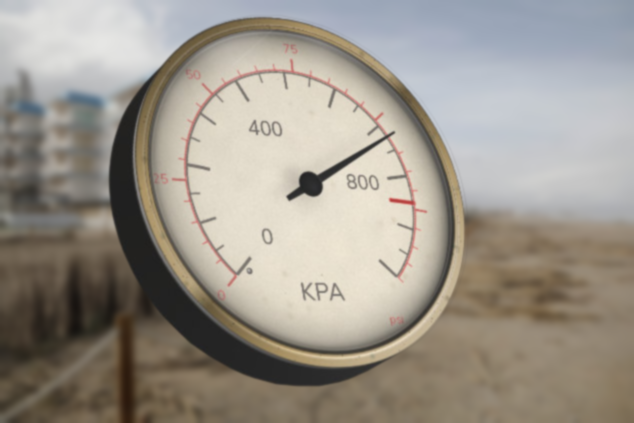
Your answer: 725kPa
